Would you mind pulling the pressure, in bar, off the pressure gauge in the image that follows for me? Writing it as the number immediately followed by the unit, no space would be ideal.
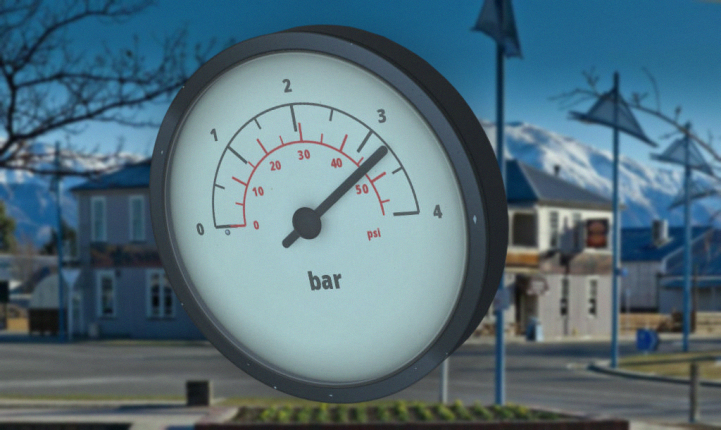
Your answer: 3.25bar
